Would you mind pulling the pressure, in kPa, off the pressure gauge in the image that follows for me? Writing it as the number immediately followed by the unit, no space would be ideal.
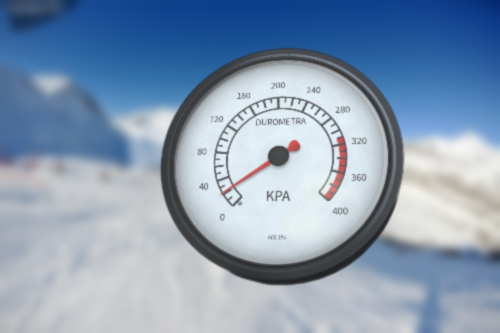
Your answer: 20kPa
